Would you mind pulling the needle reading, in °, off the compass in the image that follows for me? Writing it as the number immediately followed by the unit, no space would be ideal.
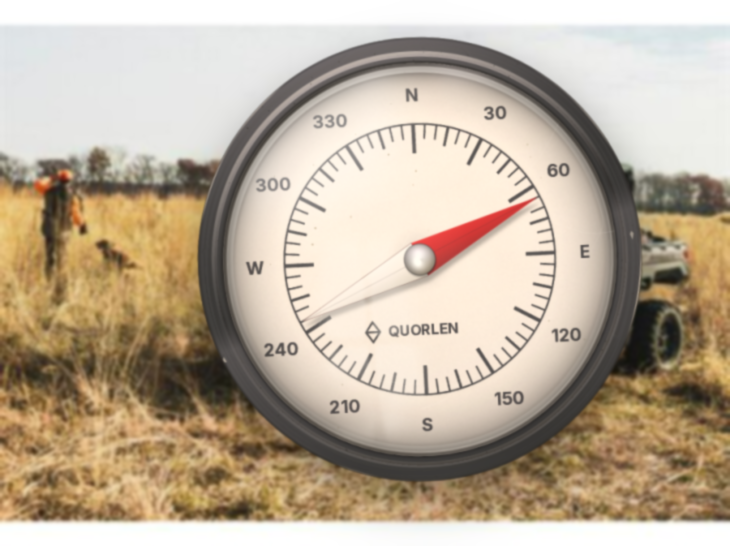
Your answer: 65°
